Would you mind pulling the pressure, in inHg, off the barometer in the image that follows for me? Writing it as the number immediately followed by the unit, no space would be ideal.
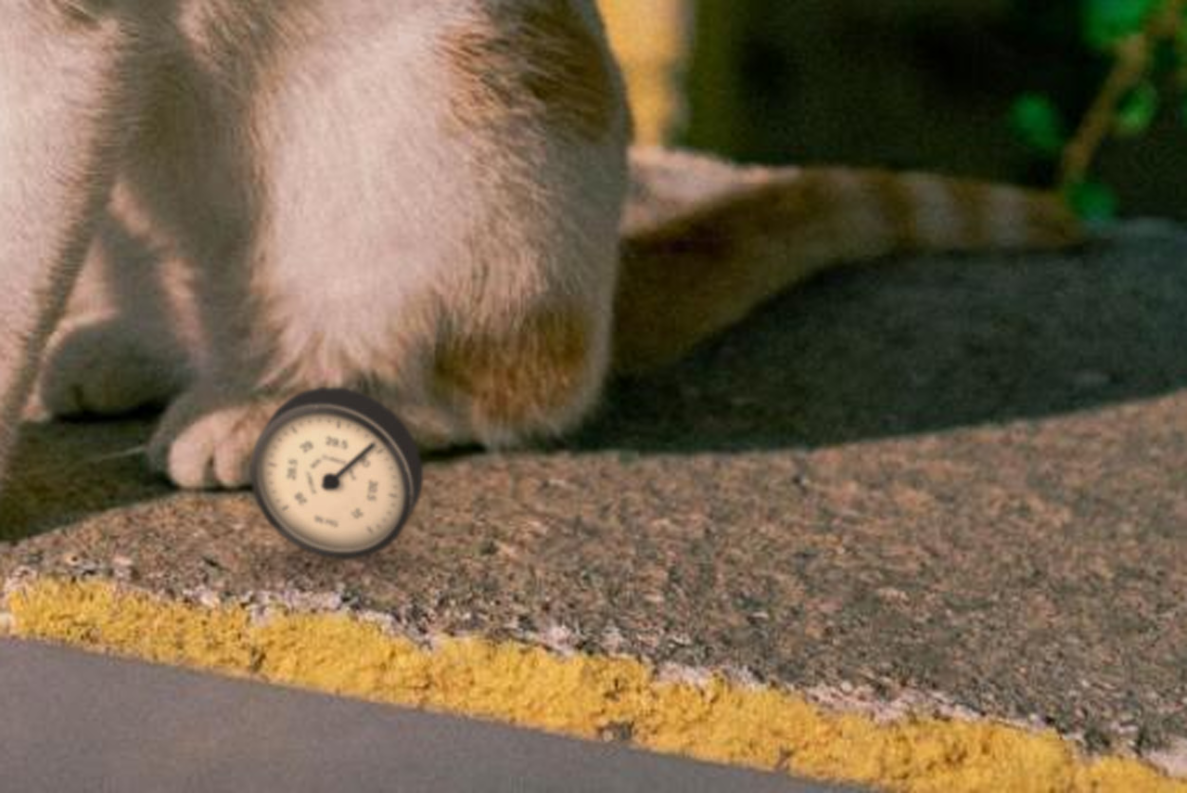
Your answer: 29.9inHg
